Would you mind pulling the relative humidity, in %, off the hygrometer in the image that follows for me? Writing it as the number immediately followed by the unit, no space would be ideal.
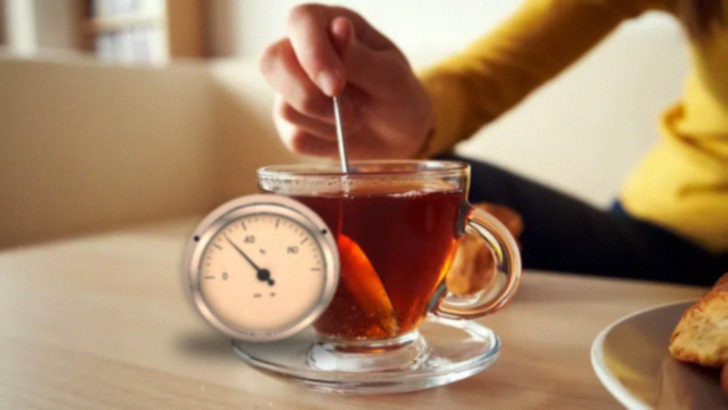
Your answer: 28%
